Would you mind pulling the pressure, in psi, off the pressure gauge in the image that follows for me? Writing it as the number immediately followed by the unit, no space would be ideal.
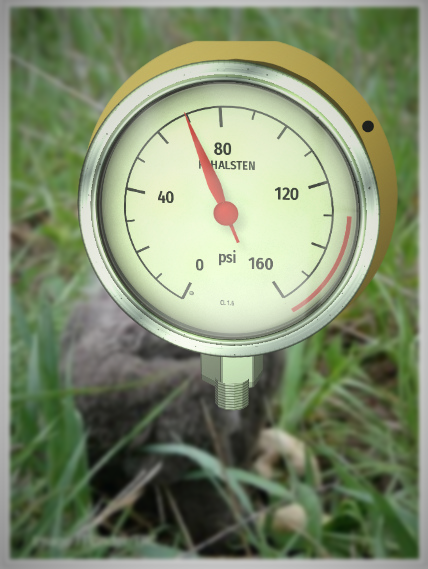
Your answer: 70psi
